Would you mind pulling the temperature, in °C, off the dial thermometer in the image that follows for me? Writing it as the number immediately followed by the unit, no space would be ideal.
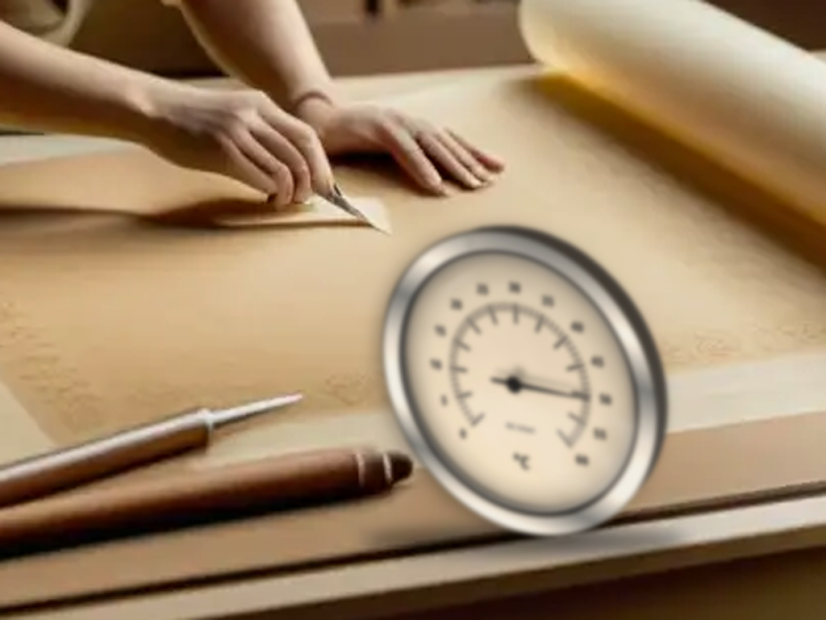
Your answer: 50°C
